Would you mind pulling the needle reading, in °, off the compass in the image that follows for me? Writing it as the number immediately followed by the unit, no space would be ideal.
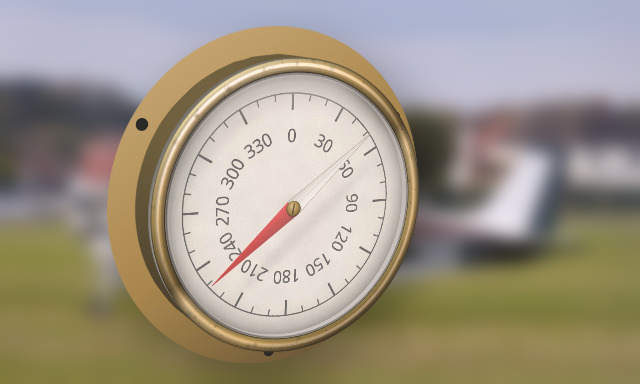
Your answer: 230°
